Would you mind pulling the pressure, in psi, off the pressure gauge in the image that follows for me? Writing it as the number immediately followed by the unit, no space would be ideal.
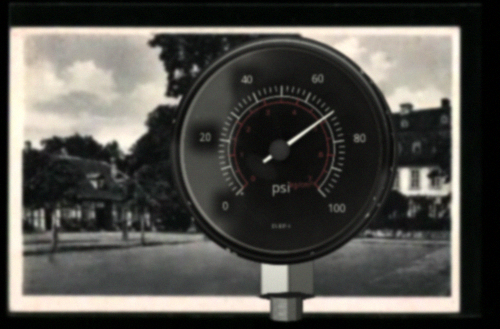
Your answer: 70psi
